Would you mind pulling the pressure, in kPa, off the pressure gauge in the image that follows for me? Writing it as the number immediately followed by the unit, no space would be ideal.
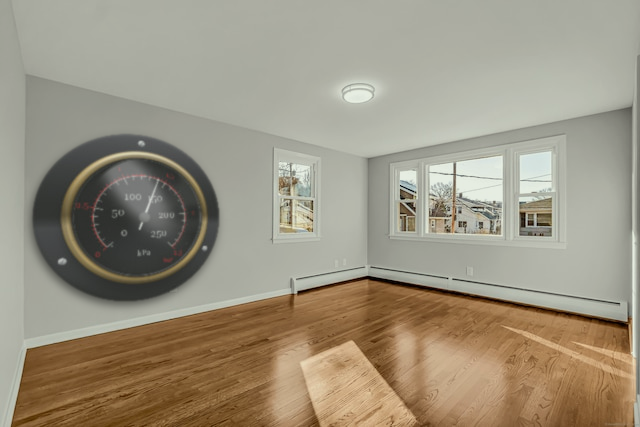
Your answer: 140kPa
